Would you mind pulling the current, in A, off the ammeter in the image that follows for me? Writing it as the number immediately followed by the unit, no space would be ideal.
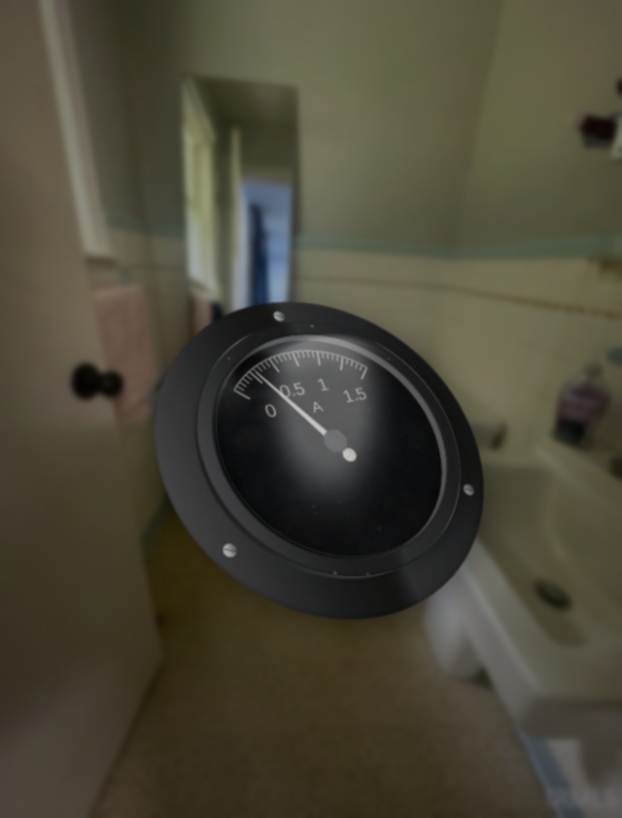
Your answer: 0.25A
